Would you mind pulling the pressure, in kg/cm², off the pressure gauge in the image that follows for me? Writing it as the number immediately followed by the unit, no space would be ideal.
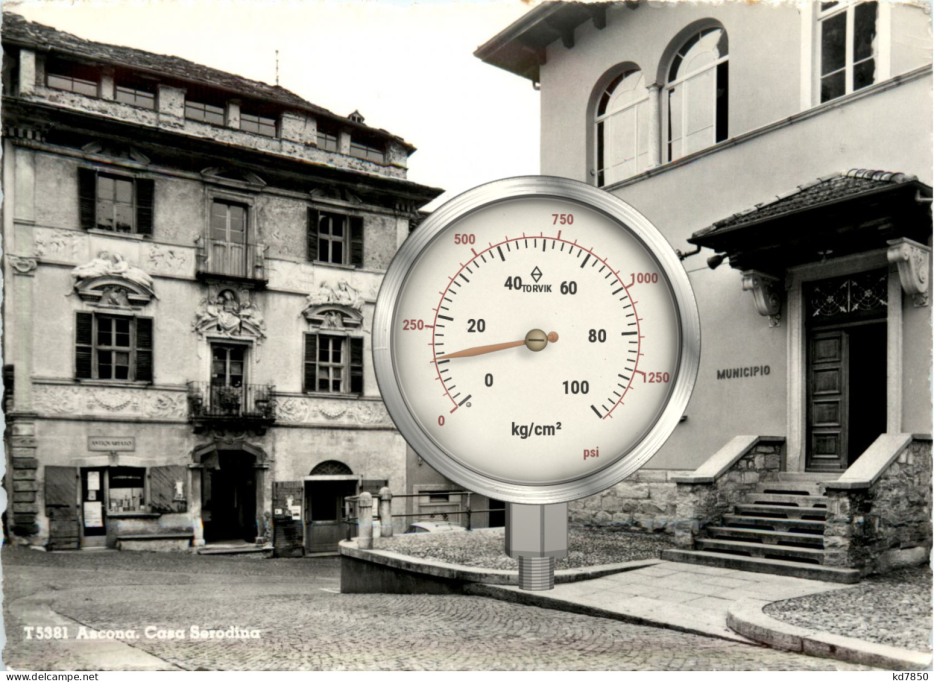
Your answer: 11kg/cm²
